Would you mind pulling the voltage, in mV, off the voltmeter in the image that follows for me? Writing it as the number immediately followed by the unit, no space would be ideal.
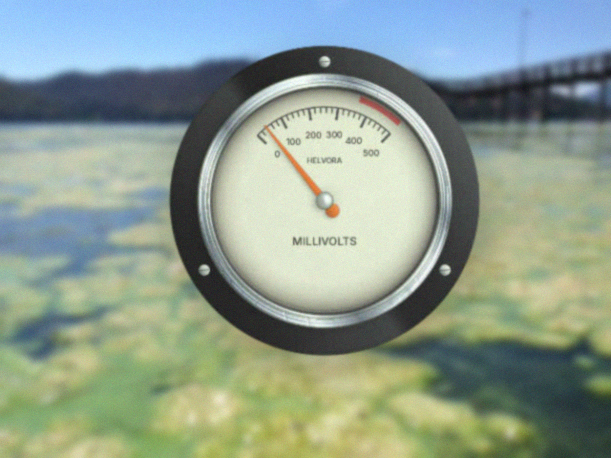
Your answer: 40mV
